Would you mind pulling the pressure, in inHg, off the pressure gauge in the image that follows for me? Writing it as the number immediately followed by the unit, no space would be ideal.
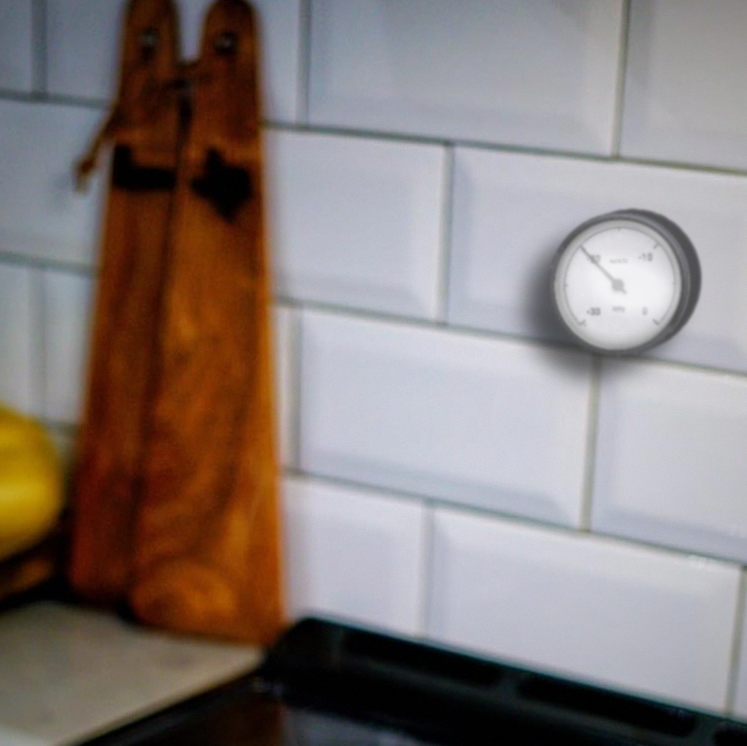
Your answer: -20inHg
